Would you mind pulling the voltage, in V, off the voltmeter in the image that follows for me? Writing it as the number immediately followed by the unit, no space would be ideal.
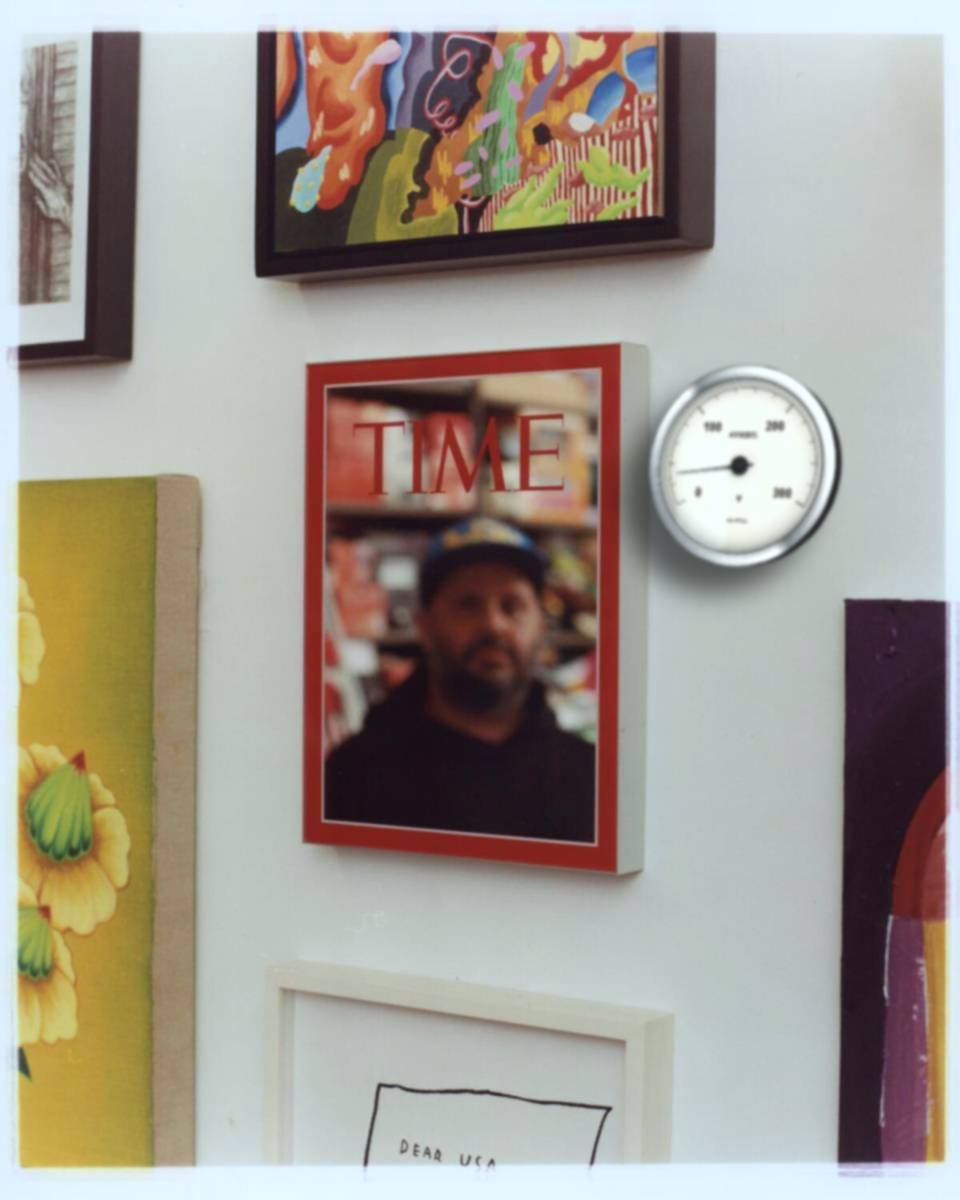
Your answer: 30V
